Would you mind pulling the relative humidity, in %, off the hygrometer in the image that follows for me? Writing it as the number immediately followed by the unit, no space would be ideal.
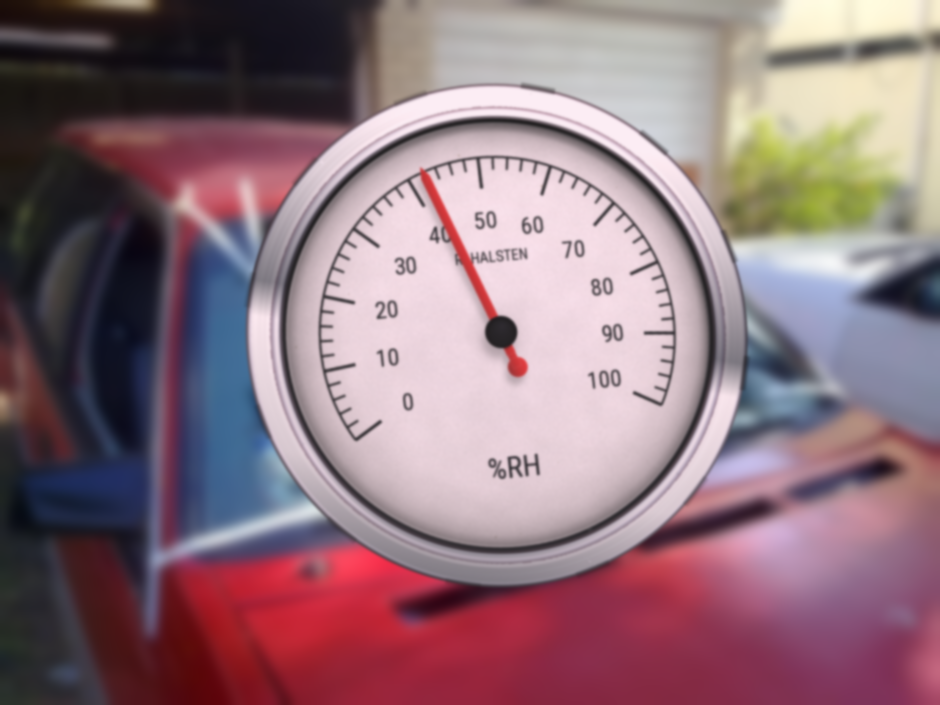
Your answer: 42%
